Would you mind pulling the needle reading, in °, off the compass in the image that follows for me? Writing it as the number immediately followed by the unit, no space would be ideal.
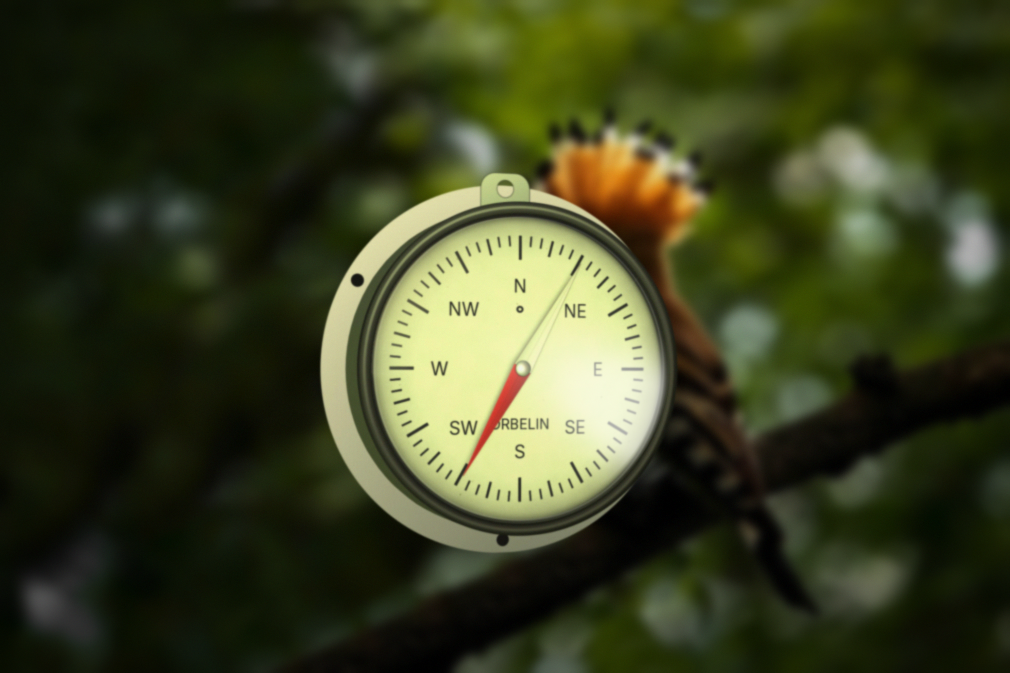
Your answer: 210°
